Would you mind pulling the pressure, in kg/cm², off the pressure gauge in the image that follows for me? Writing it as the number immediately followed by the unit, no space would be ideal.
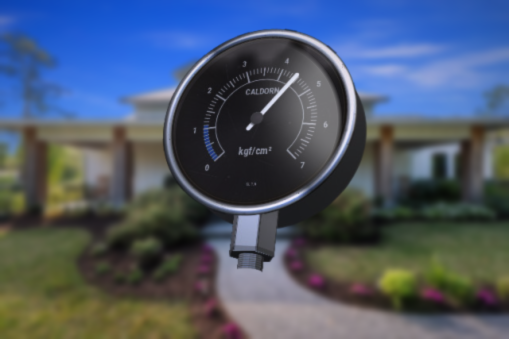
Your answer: 4.5kg/cm²
